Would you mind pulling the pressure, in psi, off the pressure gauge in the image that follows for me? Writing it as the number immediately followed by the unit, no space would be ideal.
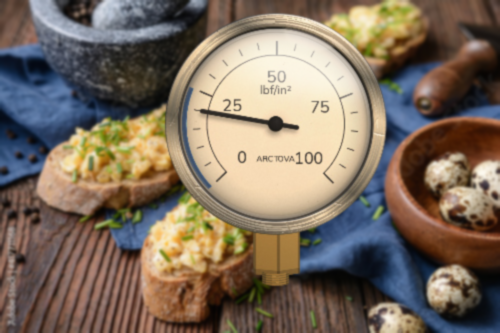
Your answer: 20psi
